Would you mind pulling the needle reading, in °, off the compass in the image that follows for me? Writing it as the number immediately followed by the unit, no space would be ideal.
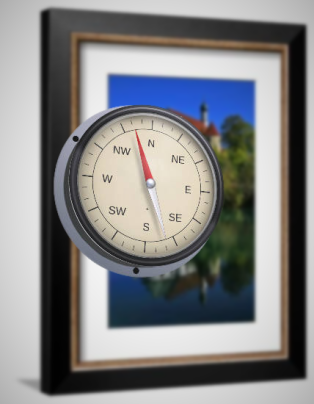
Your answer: 340°
